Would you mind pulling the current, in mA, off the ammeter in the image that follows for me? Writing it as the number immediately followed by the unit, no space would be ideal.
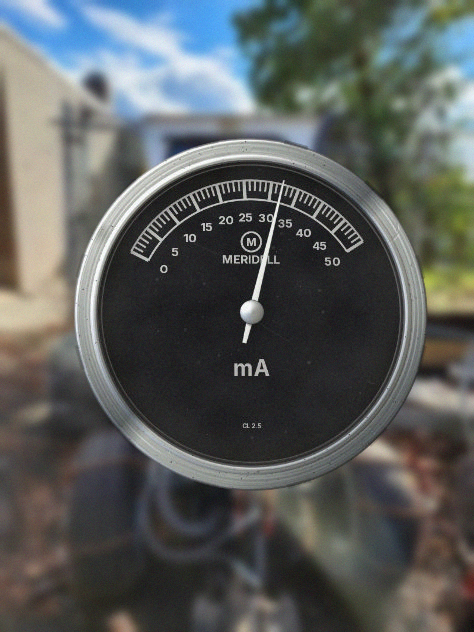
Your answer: 32mA
